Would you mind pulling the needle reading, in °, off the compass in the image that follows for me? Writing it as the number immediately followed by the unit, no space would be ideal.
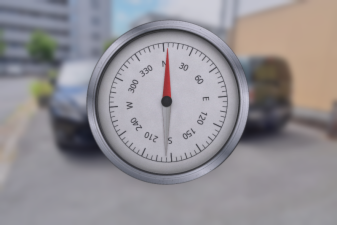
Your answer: 5°
